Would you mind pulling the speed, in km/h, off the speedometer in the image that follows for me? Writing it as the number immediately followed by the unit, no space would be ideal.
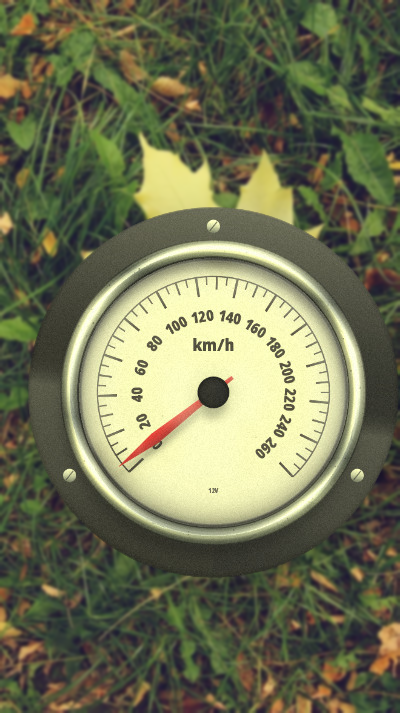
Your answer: 5km/h
